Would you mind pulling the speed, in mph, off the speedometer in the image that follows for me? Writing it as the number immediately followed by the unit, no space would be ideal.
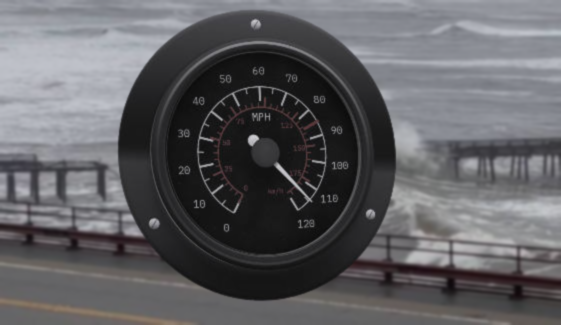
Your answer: 115mph
